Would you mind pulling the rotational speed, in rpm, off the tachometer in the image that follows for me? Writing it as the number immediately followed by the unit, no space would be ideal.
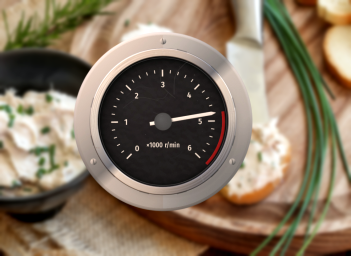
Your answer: 4800rpm
